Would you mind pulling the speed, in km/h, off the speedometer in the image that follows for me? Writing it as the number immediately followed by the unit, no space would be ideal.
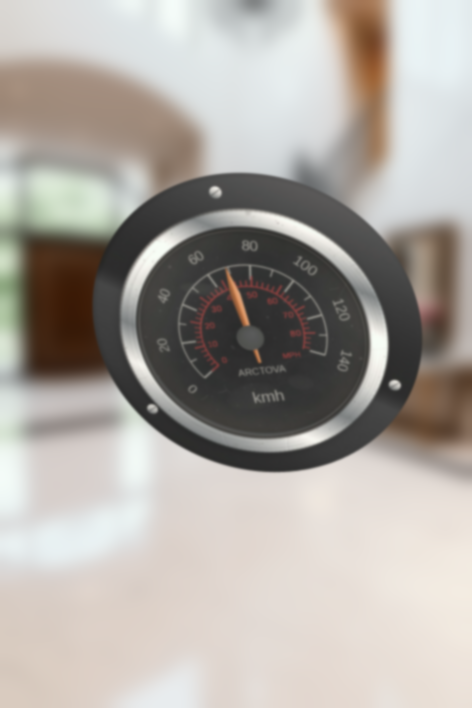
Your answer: 70km/h
